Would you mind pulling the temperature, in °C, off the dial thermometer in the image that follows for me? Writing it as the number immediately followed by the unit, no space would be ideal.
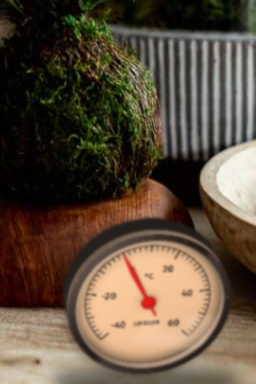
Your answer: 0°C
